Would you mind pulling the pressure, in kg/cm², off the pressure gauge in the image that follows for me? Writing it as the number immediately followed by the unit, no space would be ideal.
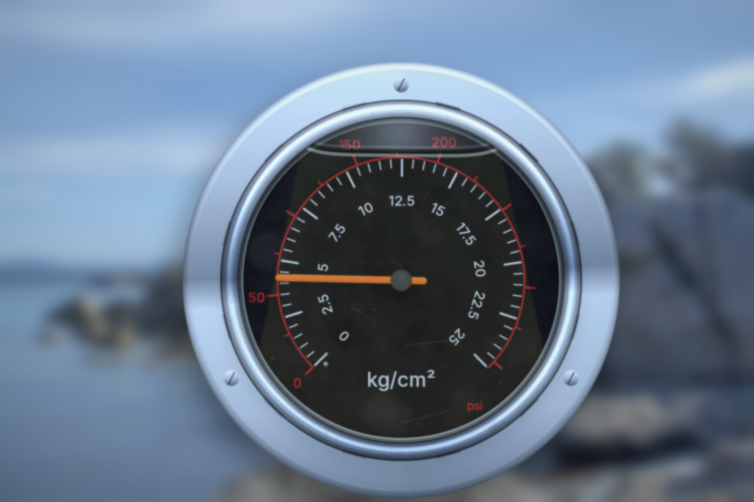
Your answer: 4.25kg/cm²
